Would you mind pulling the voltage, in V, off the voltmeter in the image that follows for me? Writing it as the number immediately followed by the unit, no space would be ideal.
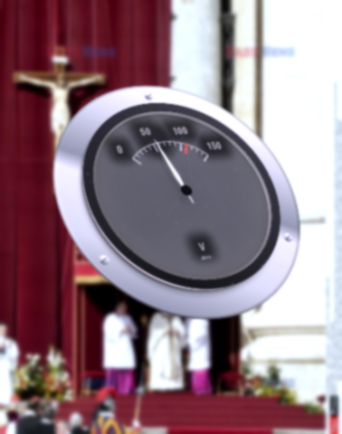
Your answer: 50V
